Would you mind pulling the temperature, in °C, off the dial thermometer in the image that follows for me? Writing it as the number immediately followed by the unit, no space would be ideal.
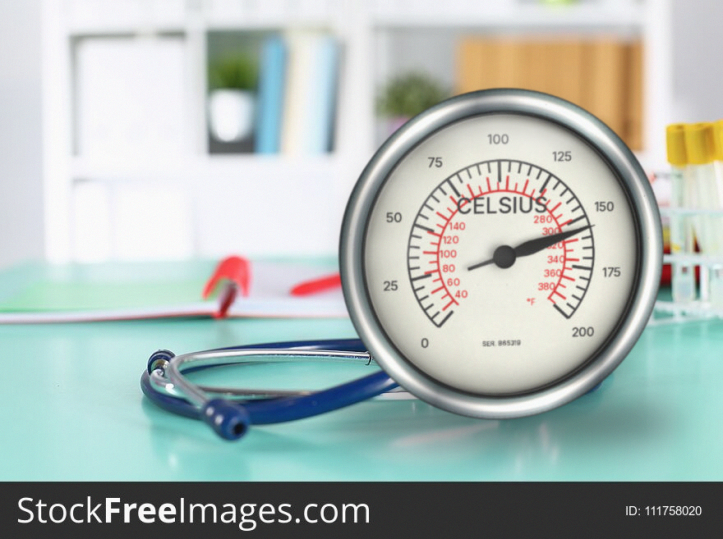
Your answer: 155°C
